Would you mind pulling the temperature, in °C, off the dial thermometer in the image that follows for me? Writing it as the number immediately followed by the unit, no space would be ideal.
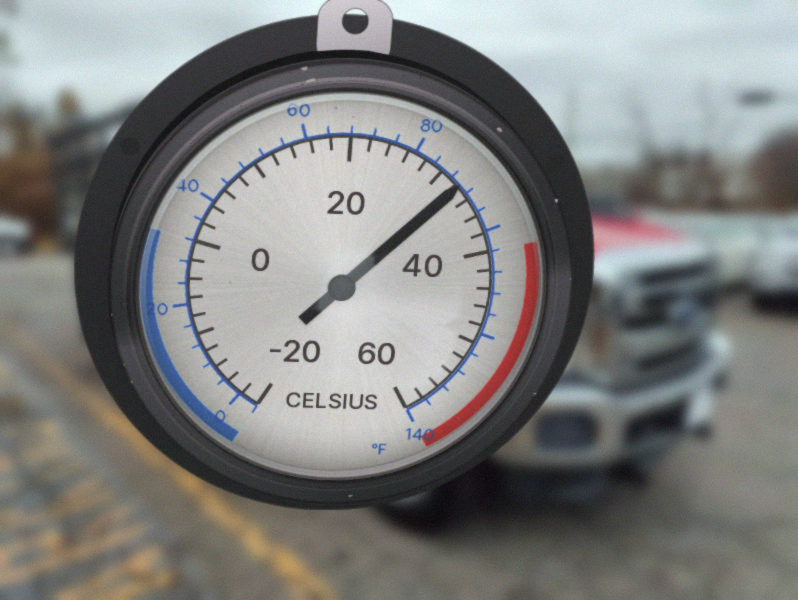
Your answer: 32°C
